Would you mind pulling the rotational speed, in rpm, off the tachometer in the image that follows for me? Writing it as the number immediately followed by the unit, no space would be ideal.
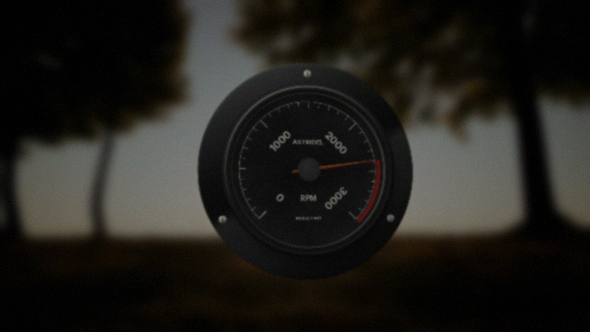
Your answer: 2400rpm
